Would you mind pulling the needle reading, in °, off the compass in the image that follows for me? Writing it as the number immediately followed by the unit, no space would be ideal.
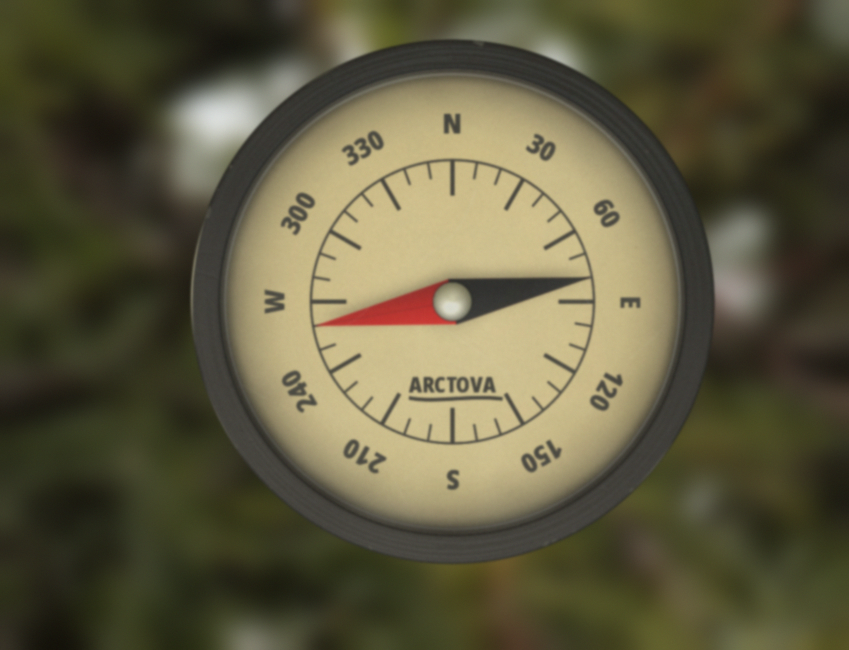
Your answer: 260°
